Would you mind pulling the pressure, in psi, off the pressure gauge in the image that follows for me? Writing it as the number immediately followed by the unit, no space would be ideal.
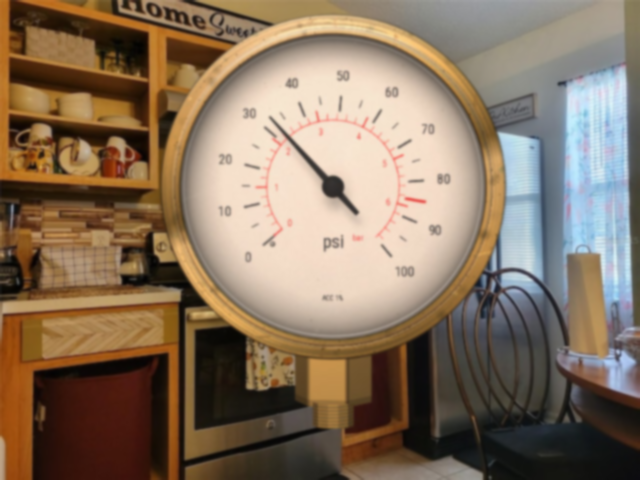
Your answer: 32.5psi
